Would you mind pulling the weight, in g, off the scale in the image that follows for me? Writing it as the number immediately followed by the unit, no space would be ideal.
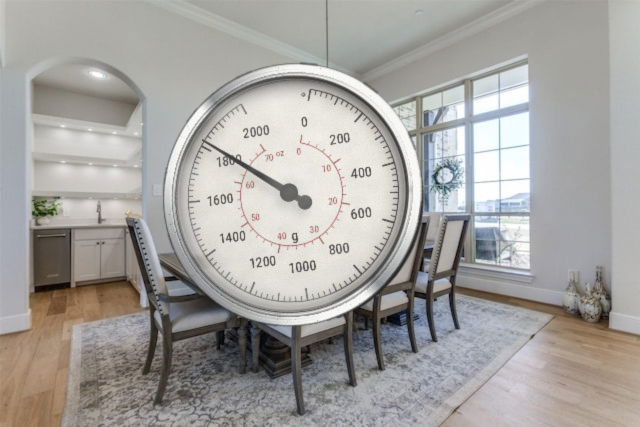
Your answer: 1820g
